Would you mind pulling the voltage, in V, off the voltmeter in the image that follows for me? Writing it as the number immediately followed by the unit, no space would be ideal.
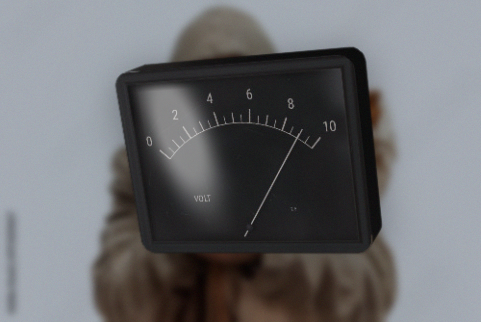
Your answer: 9V
